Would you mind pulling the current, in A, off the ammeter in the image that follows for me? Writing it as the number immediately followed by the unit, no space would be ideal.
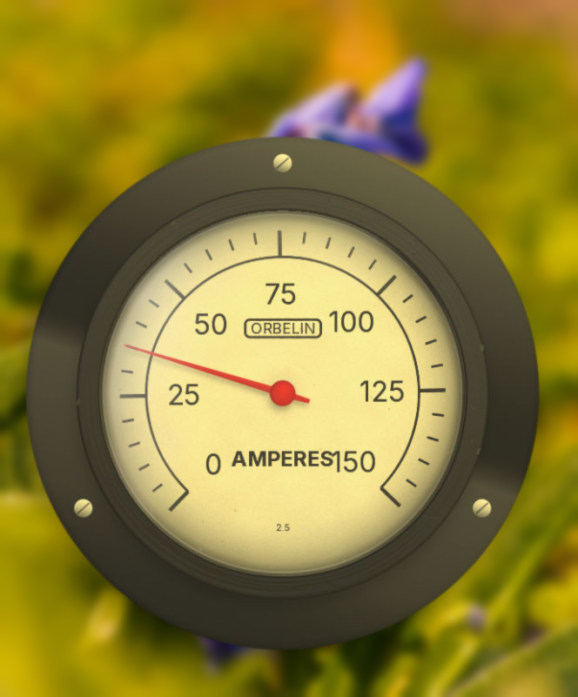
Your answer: 35A
